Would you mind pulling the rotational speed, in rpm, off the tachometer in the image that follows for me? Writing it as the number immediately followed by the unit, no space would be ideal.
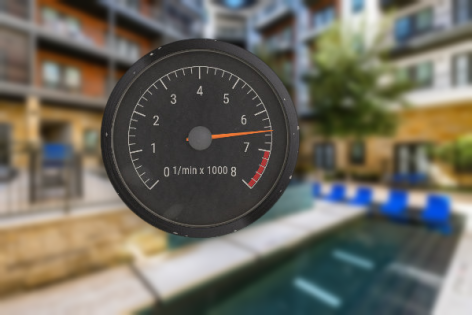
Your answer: 6500rpm
